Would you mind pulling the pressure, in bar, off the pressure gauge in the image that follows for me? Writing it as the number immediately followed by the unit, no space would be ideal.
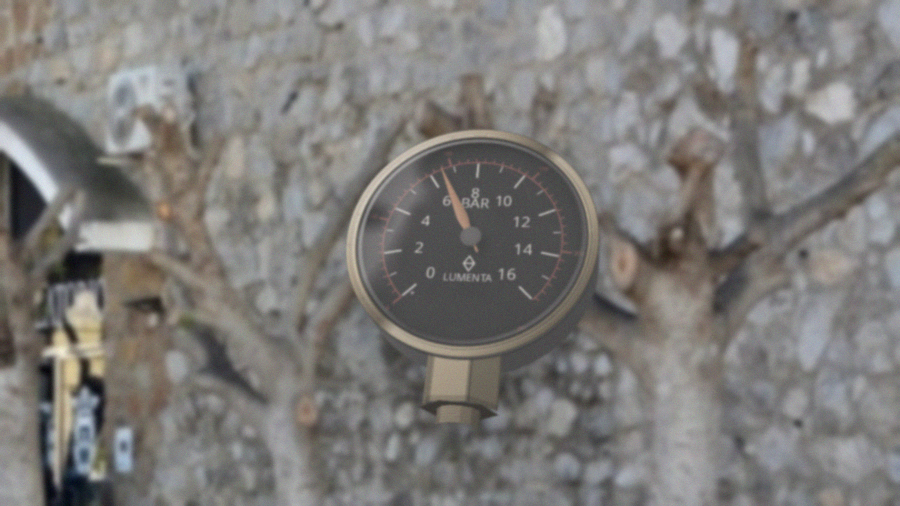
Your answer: 6.5bar
